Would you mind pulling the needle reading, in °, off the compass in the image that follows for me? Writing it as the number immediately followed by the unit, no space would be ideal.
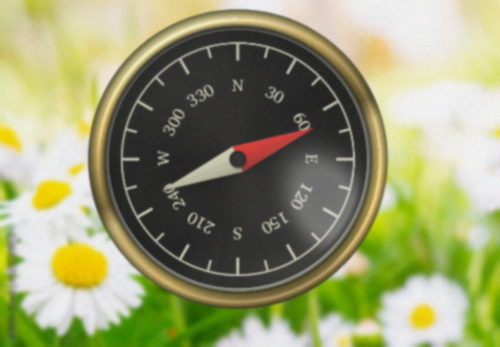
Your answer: 67.5°
